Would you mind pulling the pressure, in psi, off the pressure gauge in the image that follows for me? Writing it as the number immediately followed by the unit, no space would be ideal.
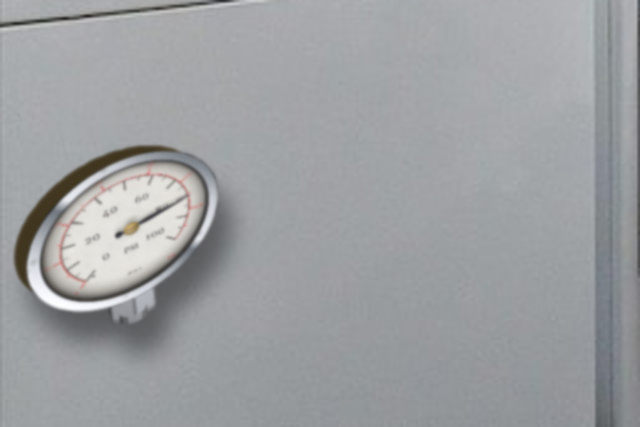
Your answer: 80psi
